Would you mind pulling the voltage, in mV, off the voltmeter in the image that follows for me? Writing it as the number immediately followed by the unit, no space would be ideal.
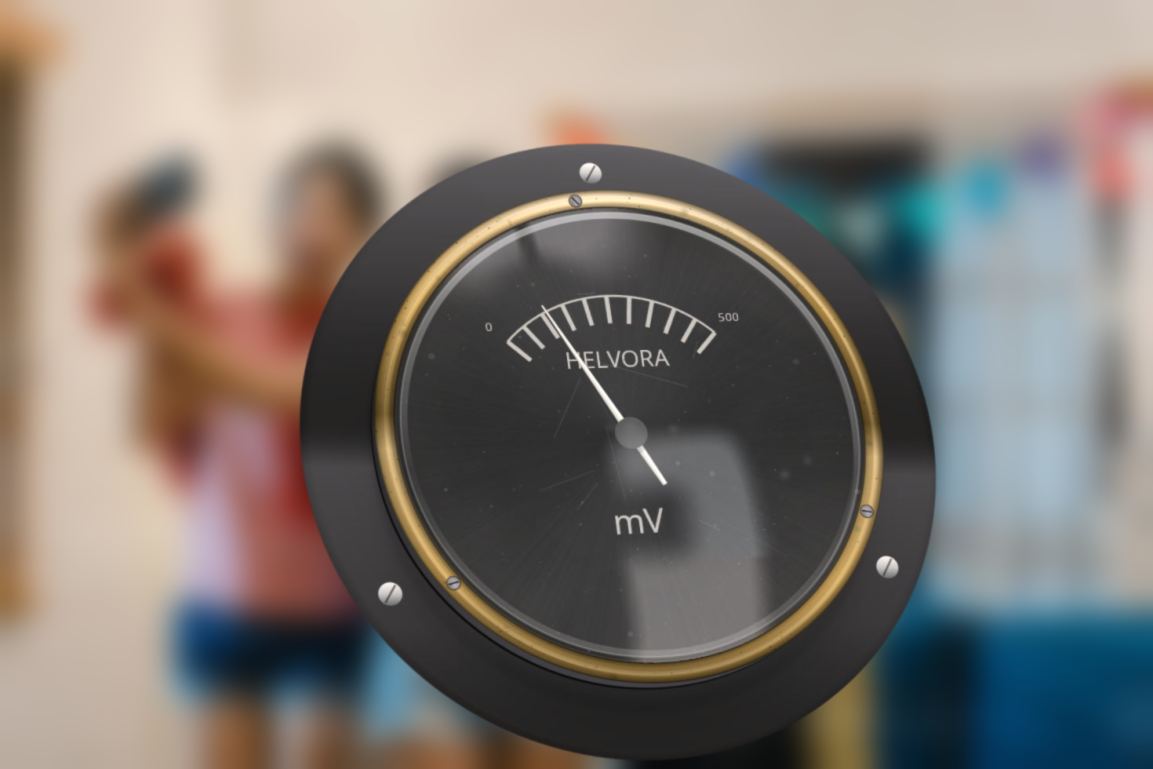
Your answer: 100mV
